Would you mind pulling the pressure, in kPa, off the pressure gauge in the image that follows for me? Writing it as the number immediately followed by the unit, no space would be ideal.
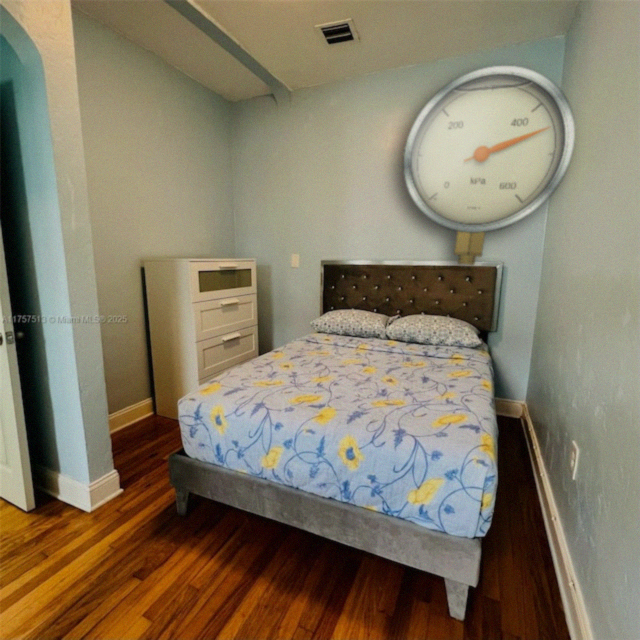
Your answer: 450kPa
